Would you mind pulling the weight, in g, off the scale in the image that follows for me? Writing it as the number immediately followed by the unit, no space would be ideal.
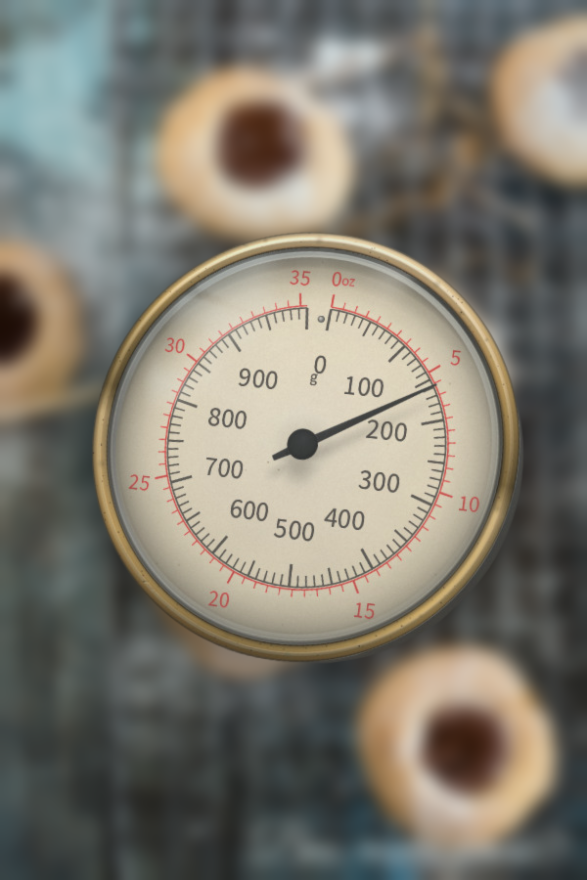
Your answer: 160g
